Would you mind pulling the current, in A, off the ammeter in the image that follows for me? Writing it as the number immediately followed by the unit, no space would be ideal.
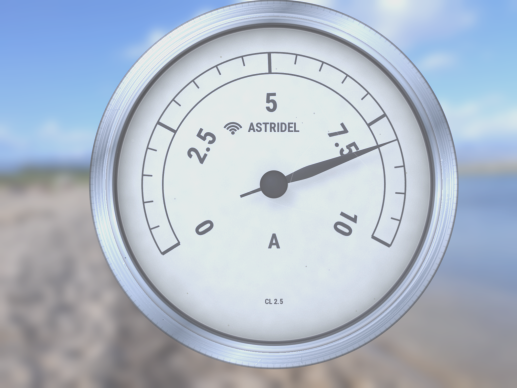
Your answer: 8A
